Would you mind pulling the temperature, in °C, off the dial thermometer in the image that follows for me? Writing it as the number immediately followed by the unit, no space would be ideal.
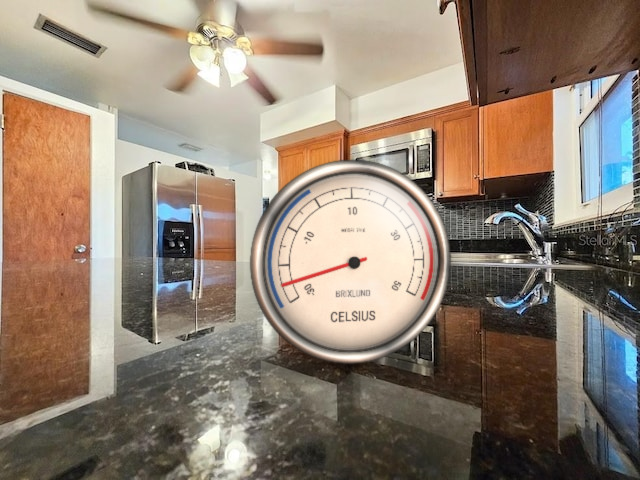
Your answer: -25°C
